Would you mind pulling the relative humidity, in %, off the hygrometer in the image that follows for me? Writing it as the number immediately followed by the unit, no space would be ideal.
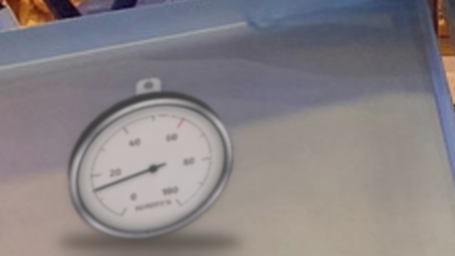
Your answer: 15%
